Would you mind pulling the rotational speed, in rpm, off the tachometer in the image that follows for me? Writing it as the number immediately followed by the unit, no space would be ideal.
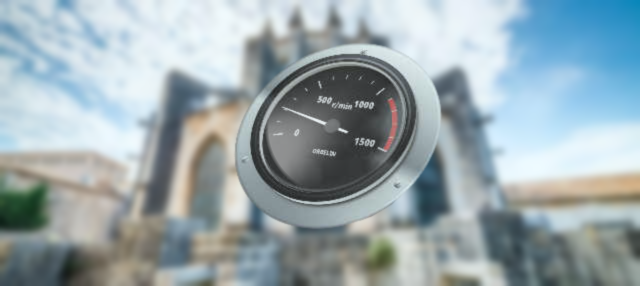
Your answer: 200rpm
